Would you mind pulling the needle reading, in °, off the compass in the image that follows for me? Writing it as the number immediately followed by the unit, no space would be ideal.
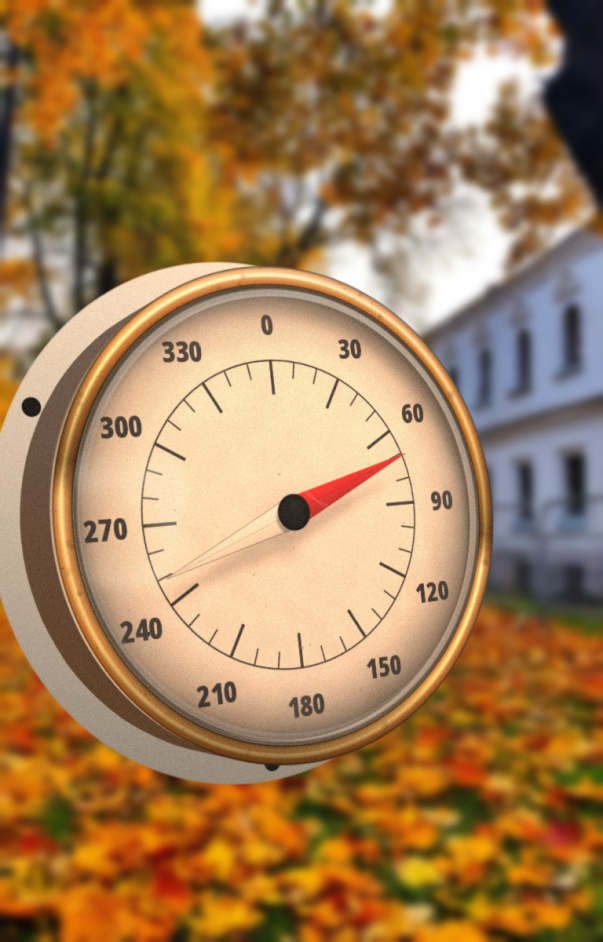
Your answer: 70°
